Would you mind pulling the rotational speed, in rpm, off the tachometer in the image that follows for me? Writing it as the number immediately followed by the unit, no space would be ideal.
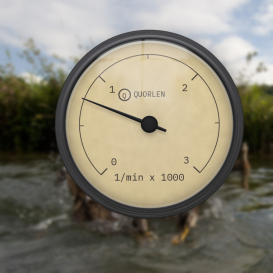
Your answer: 750rpm
